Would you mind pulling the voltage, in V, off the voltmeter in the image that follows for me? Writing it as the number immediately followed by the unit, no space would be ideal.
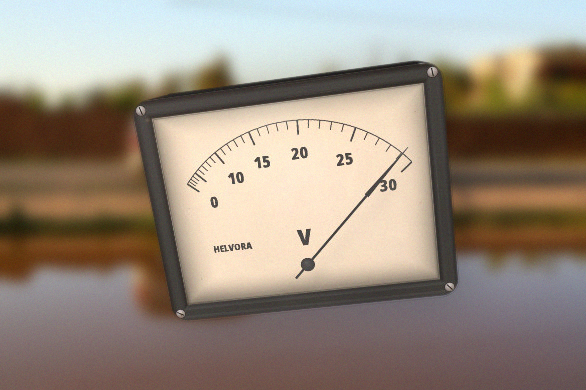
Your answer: 29V
